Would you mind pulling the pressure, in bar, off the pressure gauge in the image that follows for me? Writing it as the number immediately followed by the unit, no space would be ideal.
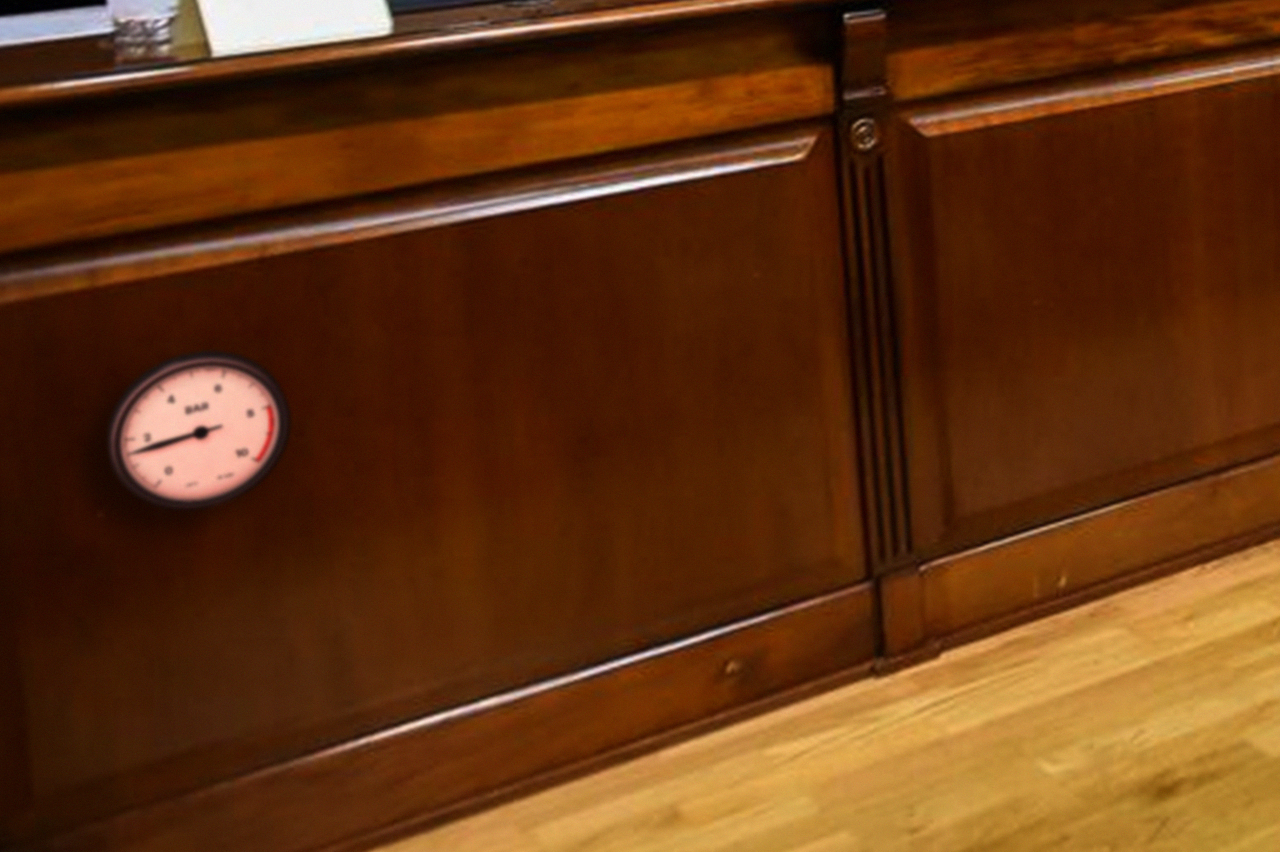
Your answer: 1.5bar
